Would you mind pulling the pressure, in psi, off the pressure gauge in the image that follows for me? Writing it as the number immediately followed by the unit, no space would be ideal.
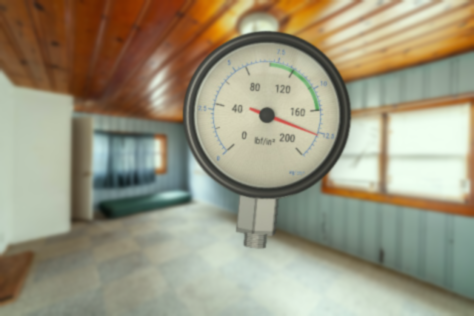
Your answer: 180psi
